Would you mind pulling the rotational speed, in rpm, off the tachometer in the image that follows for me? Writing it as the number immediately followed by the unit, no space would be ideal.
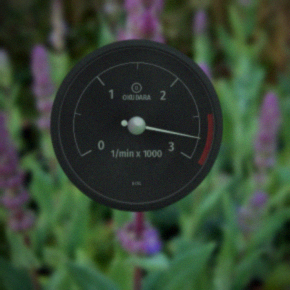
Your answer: 2750rpm
